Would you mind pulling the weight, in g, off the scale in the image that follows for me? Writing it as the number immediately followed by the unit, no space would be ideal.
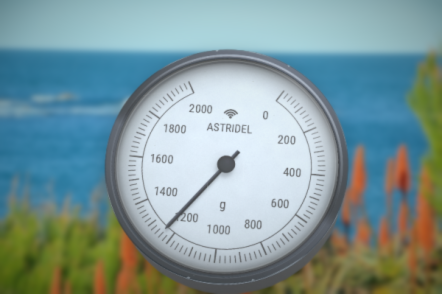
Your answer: 1240g
